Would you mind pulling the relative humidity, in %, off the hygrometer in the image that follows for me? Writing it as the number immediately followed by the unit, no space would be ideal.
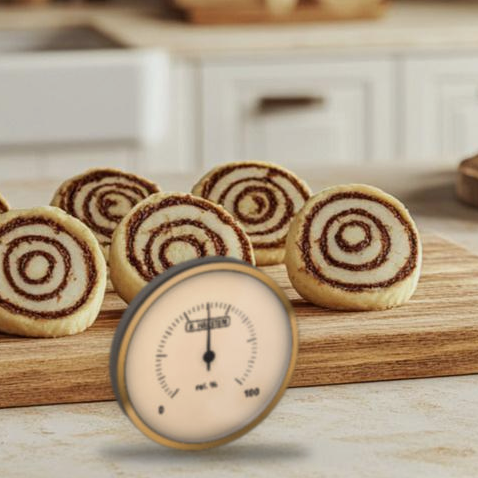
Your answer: 50%
